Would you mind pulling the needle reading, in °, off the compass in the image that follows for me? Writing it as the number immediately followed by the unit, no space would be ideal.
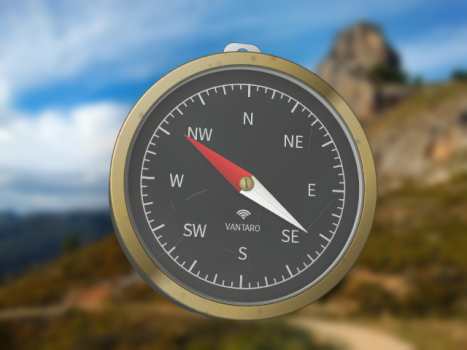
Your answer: 305°
